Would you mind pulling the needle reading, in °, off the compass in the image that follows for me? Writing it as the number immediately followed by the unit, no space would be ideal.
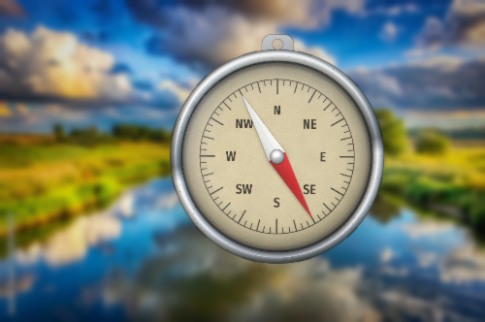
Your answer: 150°
